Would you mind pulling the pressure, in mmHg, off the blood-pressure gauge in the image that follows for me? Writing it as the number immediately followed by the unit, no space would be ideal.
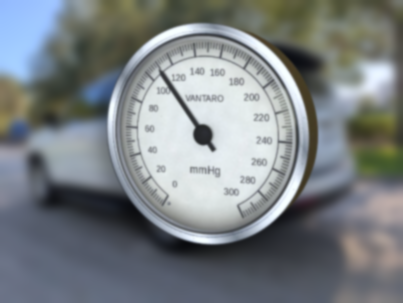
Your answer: 110mmHg
